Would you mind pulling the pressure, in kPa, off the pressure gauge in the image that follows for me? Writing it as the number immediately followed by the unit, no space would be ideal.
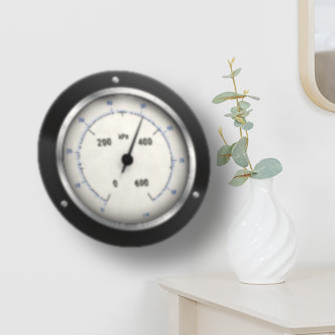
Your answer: 350kPa
